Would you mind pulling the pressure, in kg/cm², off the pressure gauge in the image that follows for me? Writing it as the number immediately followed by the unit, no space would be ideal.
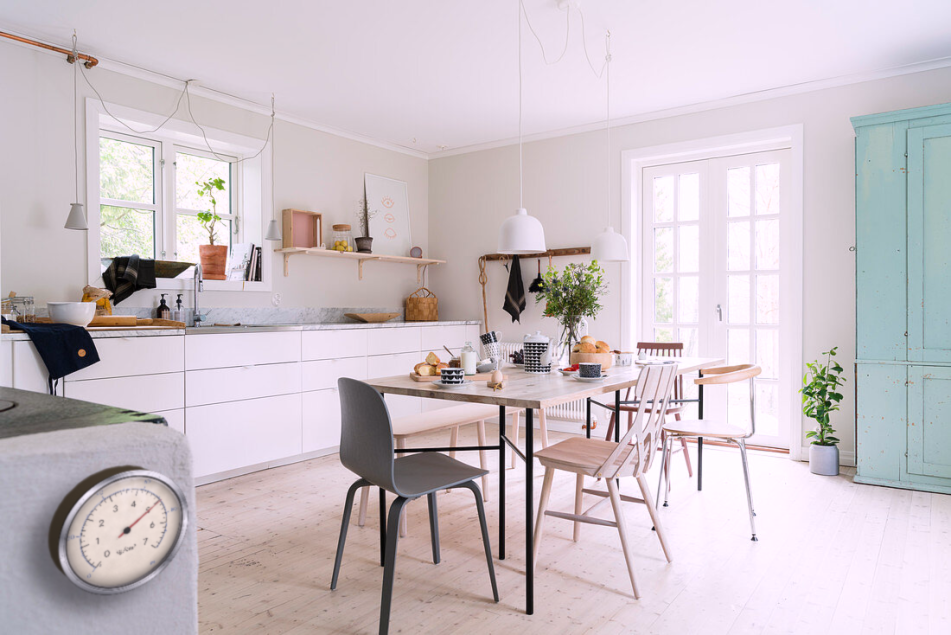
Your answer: 5kg/cm²
